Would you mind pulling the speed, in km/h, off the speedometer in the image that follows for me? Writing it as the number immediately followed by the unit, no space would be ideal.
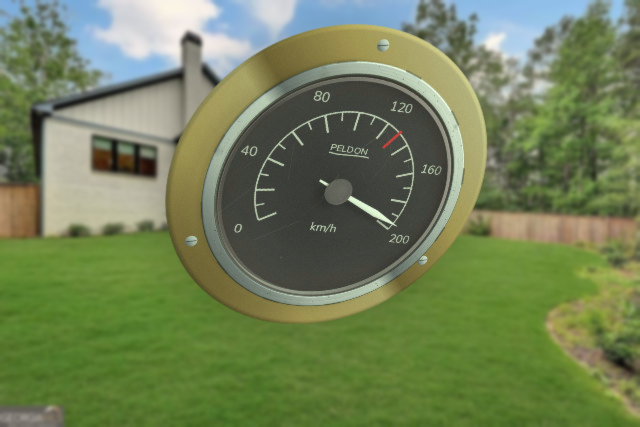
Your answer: 195km/h
